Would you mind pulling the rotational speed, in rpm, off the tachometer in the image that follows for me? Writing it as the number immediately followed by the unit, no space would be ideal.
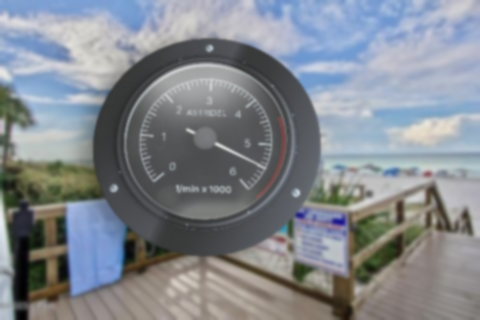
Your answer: 5500rpm
